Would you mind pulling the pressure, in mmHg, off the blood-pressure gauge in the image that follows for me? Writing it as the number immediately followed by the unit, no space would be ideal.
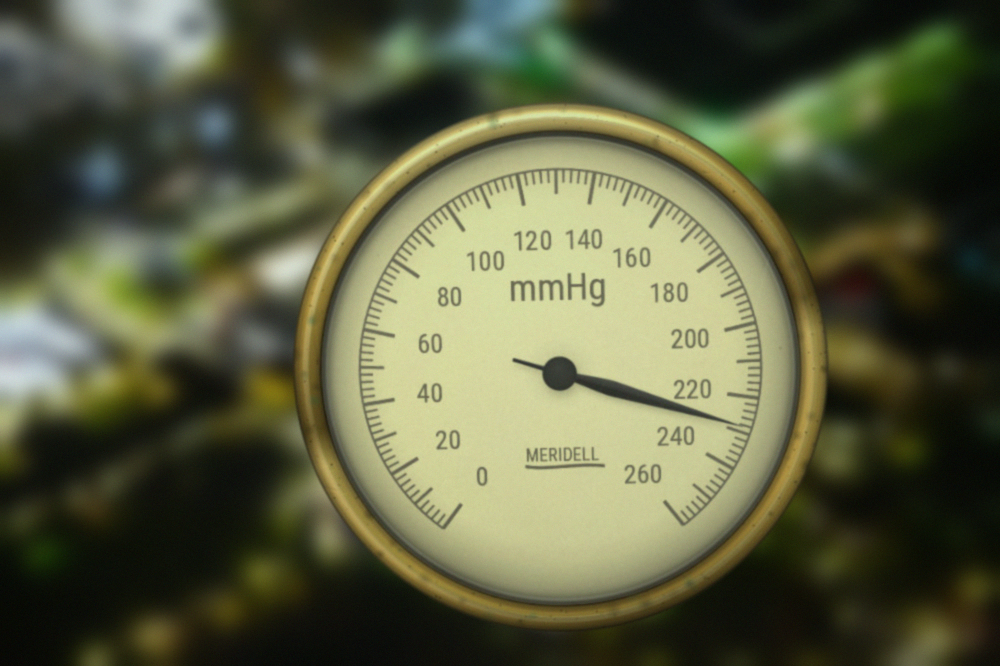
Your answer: 228mmHg
